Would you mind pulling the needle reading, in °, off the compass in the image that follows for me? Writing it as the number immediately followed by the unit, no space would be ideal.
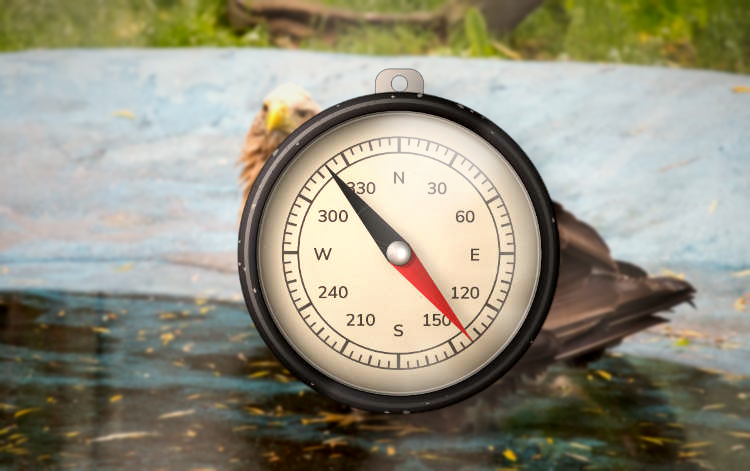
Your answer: 140°
